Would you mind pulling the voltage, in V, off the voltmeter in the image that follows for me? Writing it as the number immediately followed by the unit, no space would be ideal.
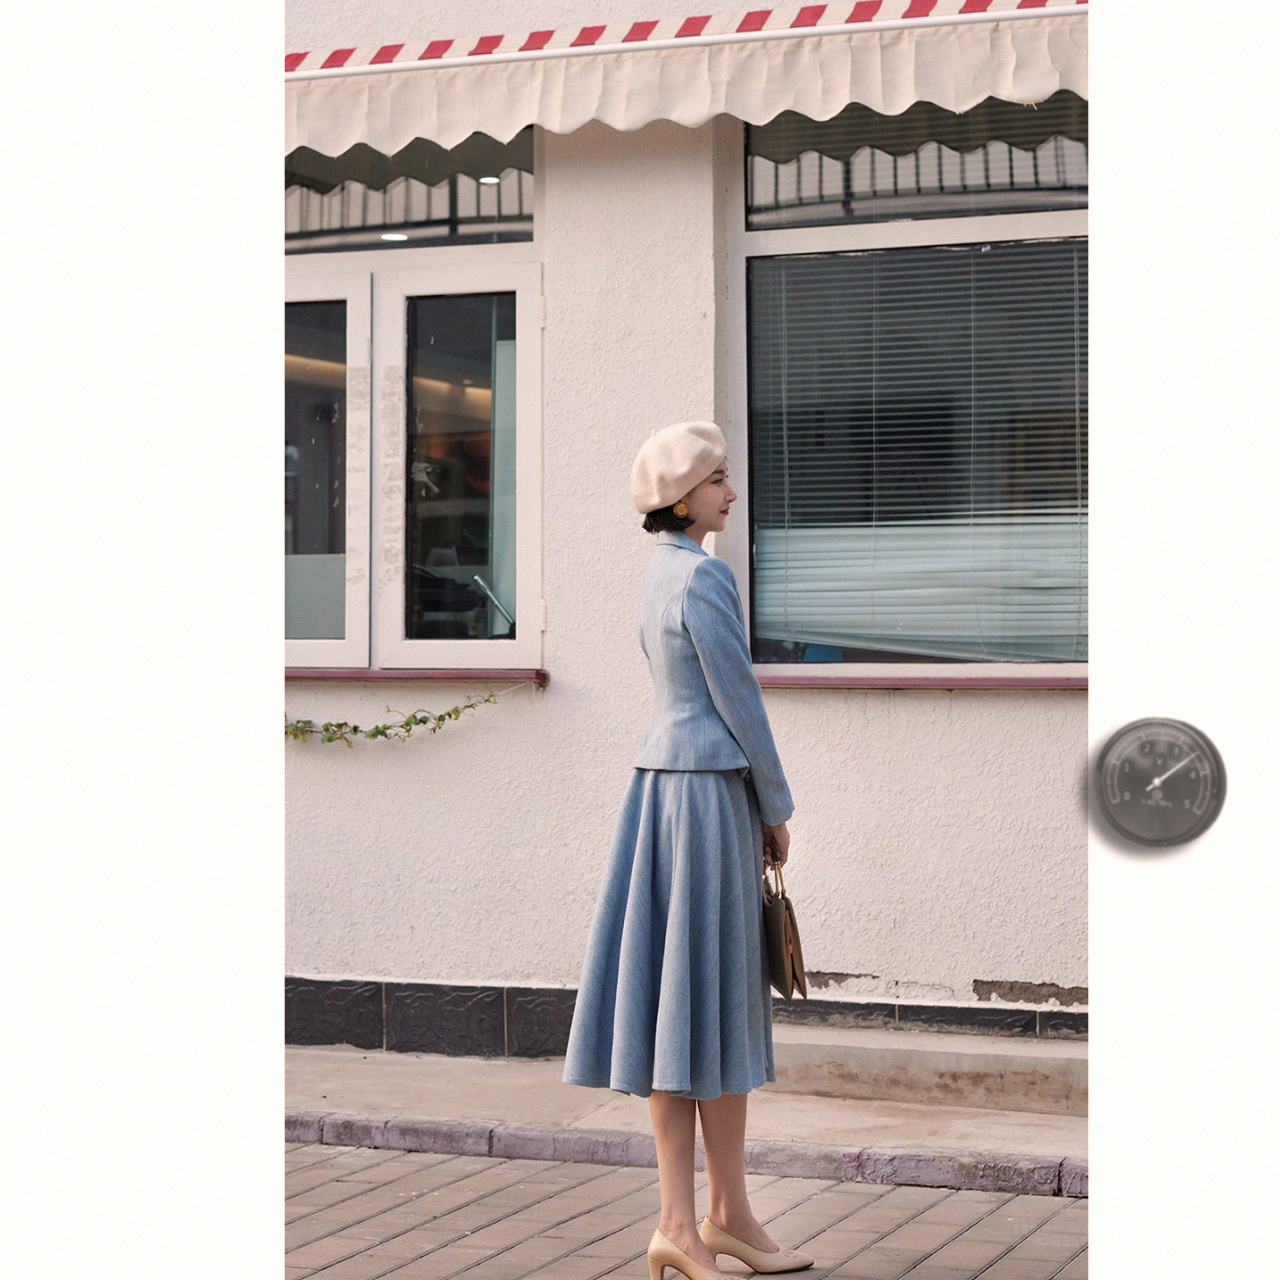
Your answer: 3.5V
